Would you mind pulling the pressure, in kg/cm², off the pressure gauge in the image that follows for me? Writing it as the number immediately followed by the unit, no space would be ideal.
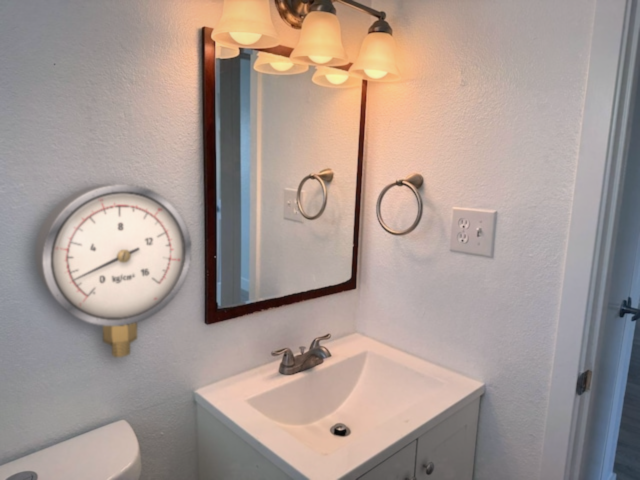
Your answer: 1.5kg/cm²
